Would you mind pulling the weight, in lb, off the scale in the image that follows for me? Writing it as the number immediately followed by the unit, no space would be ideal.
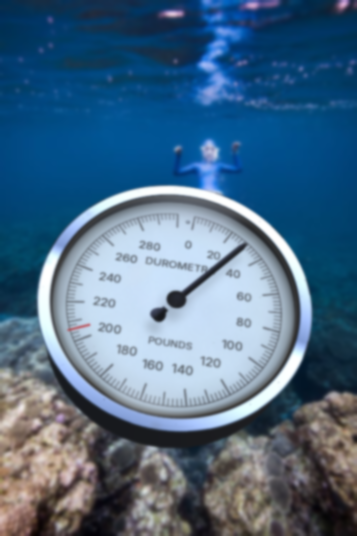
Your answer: 30lb
